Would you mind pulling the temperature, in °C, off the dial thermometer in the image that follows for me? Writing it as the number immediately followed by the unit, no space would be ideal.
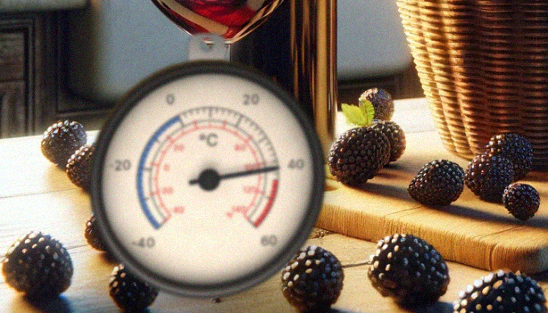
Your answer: 40°C
